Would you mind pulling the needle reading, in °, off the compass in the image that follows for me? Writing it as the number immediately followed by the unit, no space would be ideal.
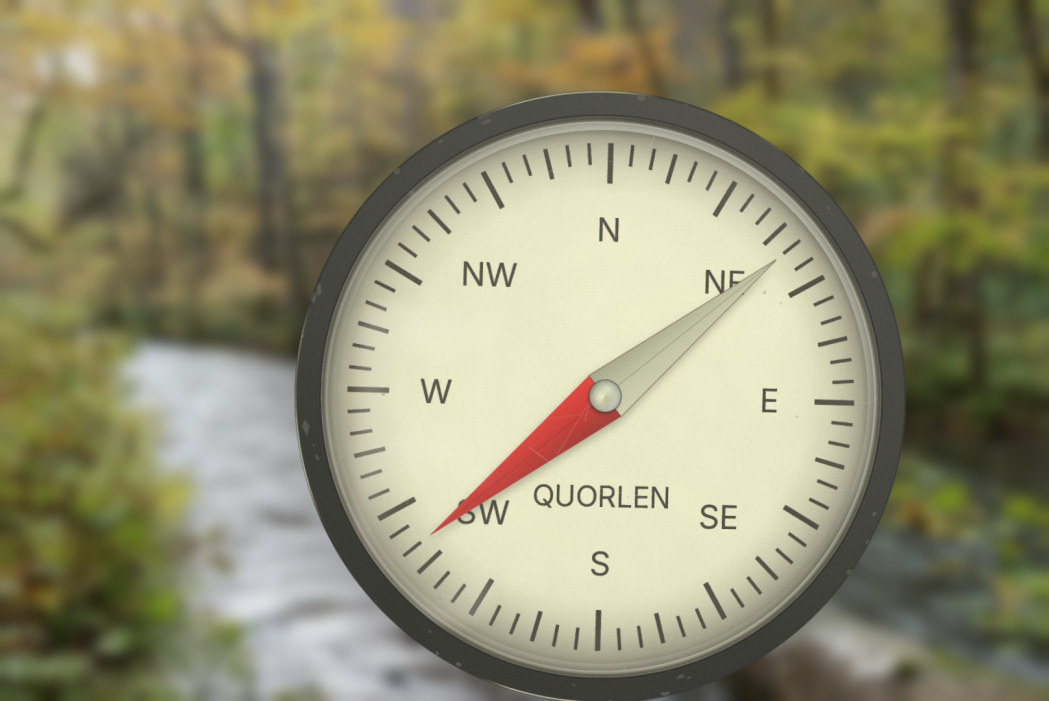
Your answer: 230°
